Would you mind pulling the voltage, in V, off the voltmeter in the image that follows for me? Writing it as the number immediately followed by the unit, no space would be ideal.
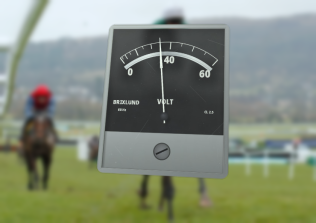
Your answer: 35V
